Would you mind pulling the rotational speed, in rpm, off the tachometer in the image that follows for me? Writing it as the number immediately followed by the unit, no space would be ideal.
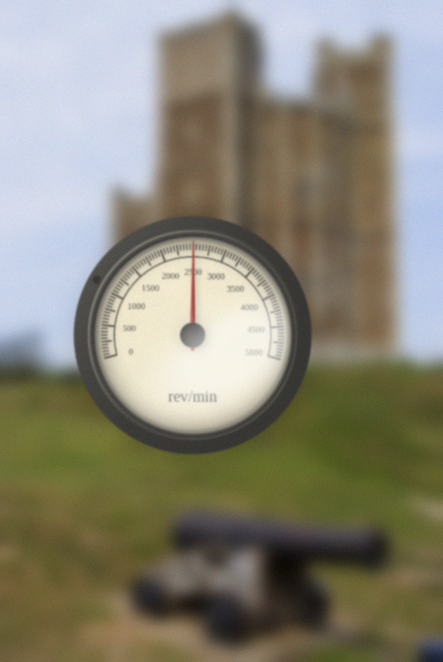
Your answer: 2500rpm
